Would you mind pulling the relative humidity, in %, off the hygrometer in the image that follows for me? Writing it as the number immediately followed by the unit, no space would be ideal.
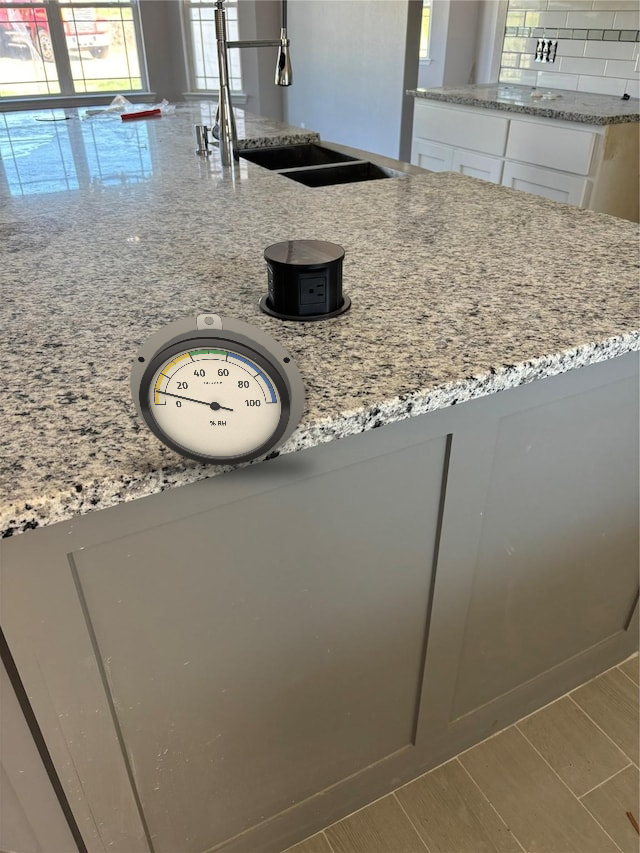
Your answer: 10%
